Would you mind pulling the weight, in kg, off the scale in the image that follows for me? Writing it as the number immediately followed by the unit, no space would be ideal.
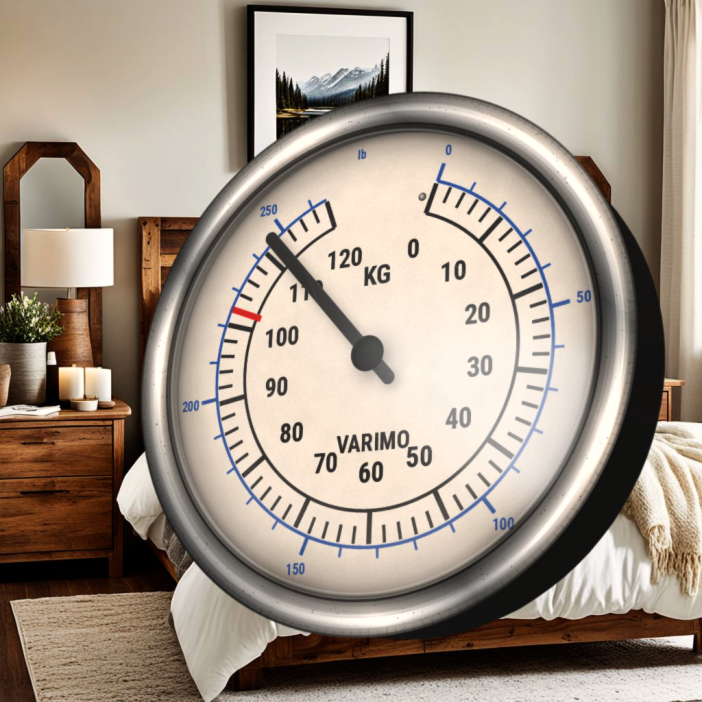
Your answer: 112kg
